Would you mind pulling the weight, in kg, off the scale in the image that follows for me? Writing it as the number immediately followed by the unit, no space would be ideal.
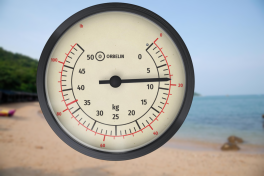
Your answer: 8kg
